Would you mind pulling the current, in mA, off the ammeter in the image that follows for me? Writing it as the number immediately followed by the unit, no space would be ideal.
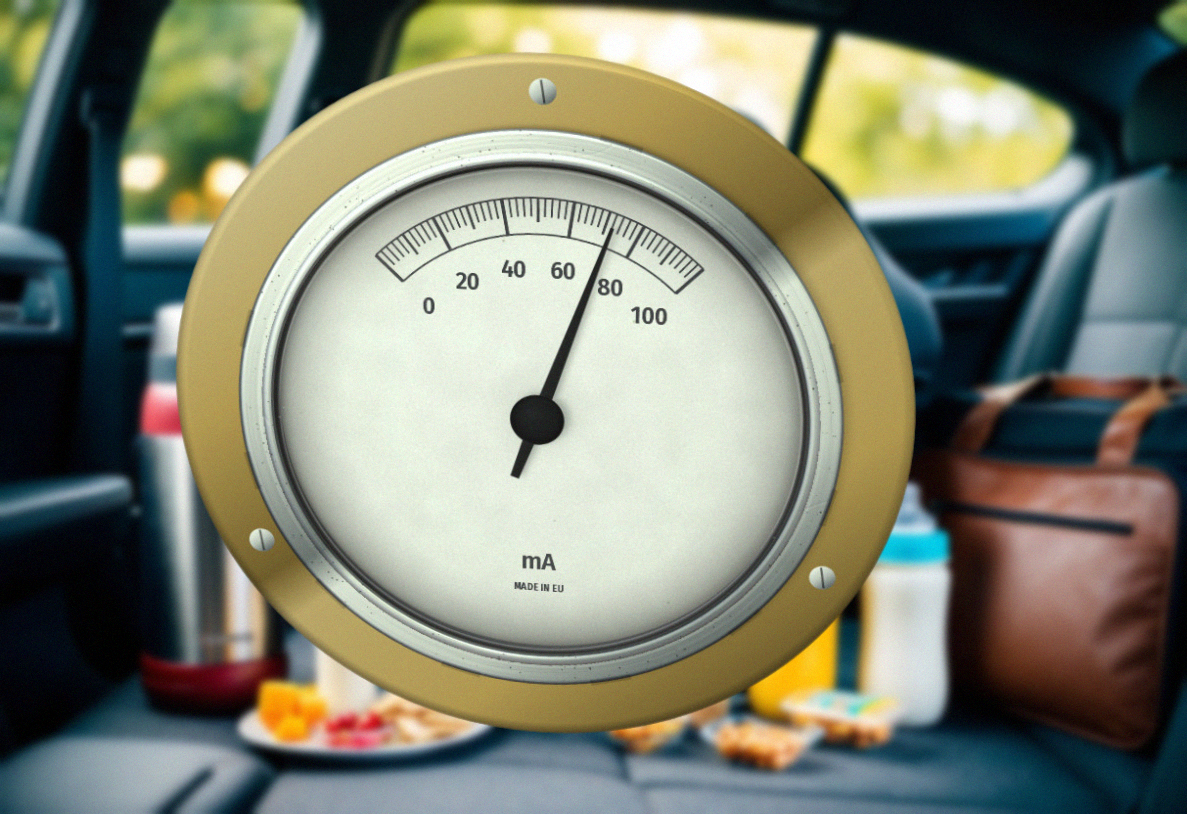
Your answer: 72mA
